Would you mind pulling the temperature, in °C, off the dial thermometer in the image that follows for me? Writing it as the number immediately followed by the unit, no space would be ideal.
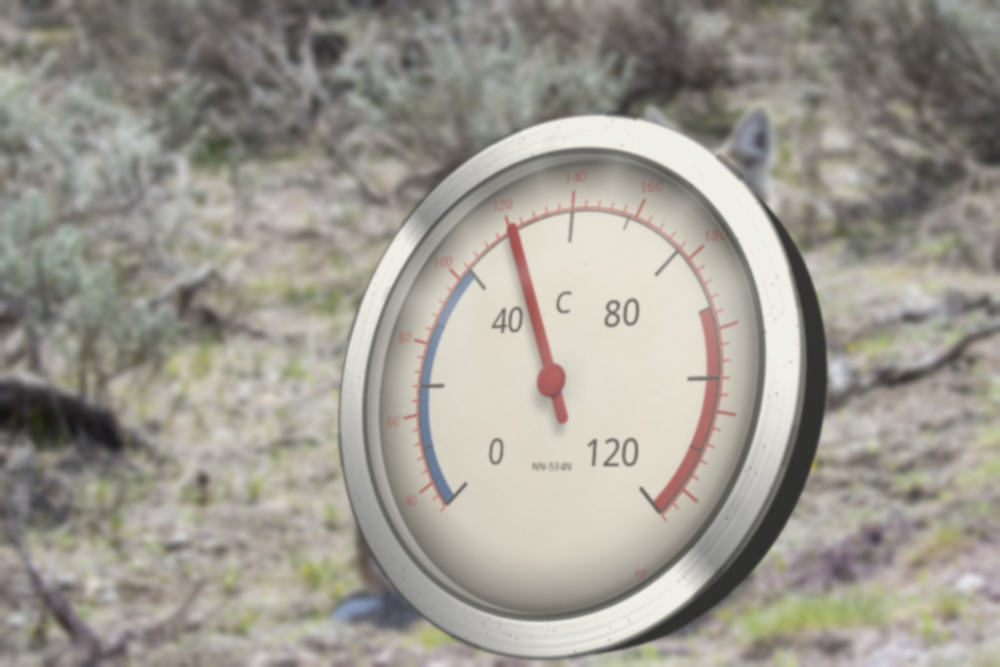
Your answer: 50°C
